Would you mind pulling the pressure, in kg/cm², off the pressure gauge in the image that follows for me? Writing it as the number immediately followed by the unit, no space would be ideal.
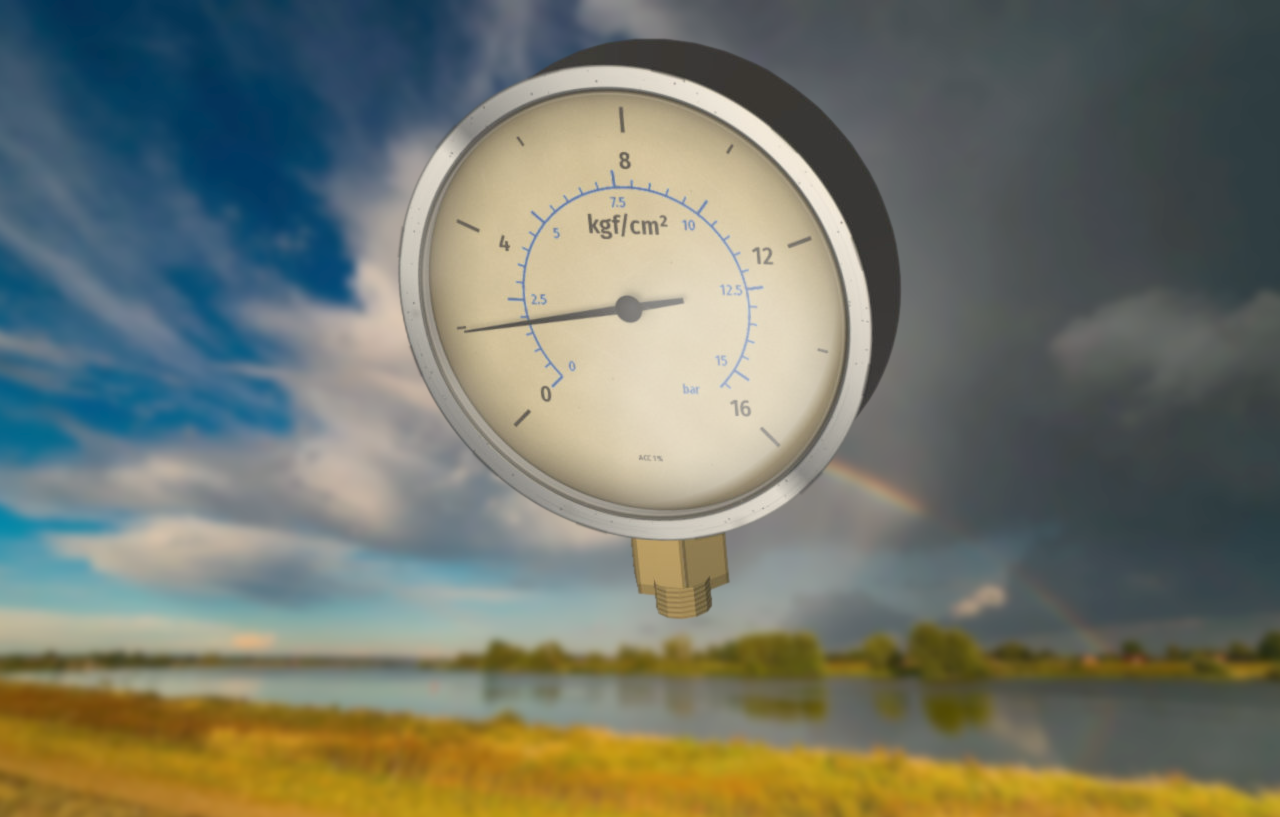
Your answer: 2kg/cm²
